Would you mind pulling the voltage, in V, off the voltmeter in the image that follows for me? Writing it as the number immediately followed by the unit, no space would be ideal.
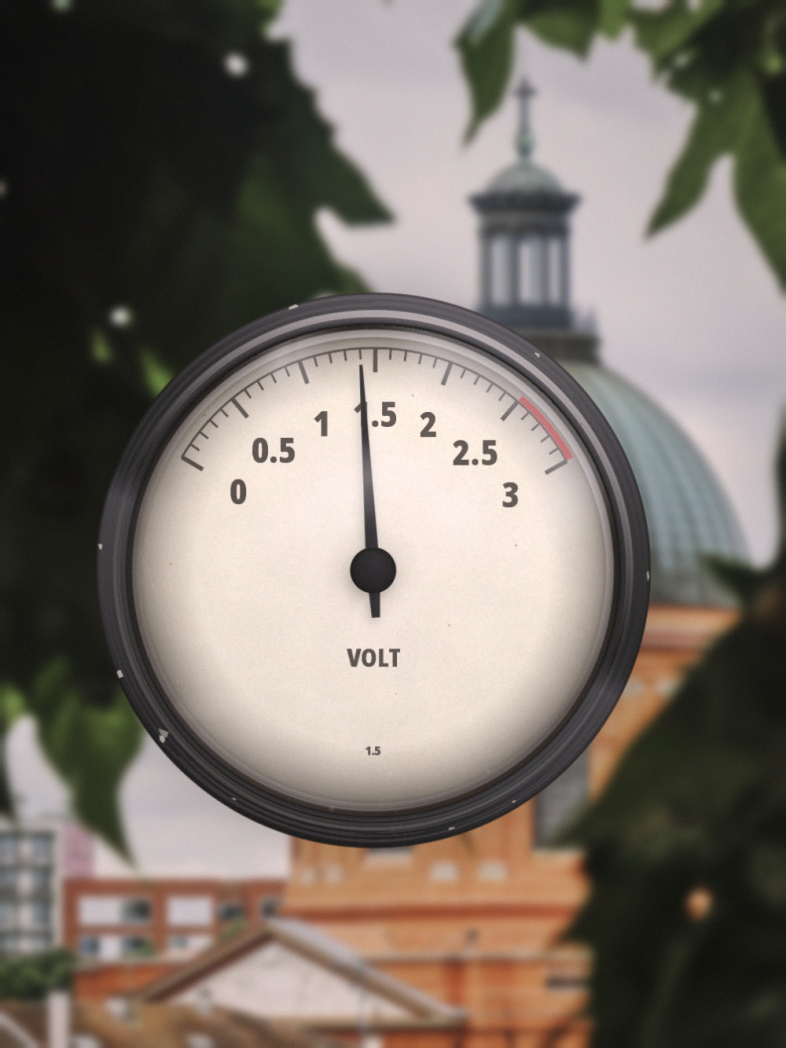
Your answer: 1.4V
